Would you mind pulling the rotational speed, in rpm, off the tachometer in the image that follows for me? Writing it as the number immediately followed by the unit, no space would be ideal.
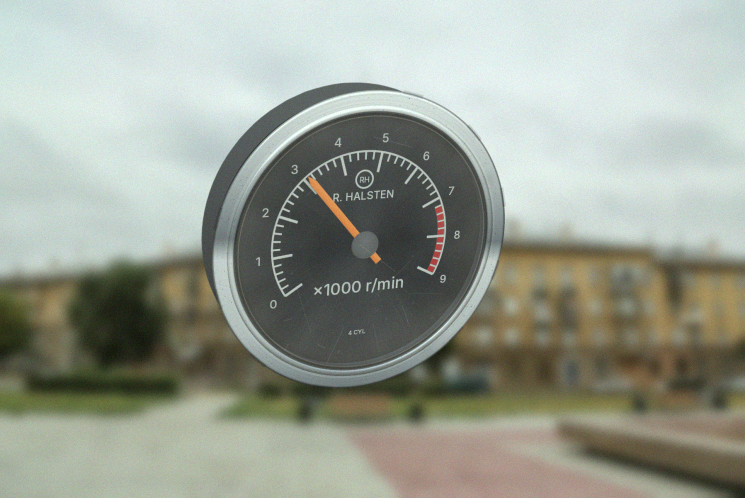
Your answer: 3100rpm
